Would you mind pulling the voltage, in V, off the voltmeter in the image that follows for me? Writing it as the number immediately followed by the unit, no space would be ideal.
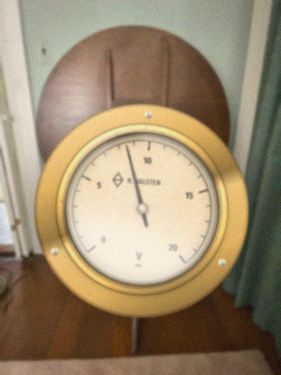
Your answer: 8.5V
